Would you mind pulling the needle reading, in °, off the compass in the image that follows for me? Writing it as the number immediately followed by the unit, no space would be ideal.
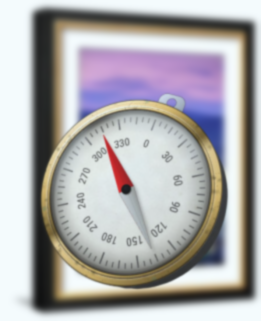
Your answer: 315°
